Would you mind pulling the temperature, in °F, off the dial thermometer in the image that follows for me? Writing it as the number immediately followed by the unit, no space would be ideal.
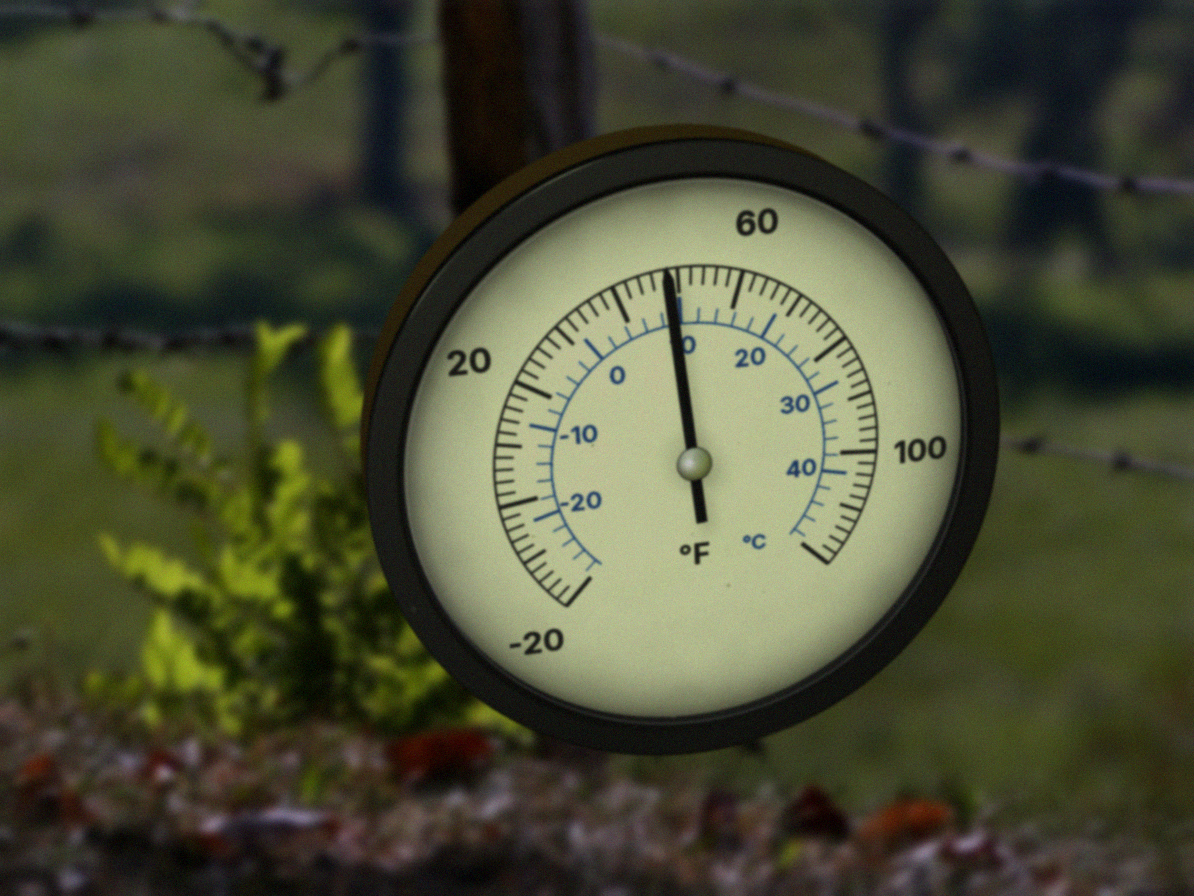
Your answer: 48°F
